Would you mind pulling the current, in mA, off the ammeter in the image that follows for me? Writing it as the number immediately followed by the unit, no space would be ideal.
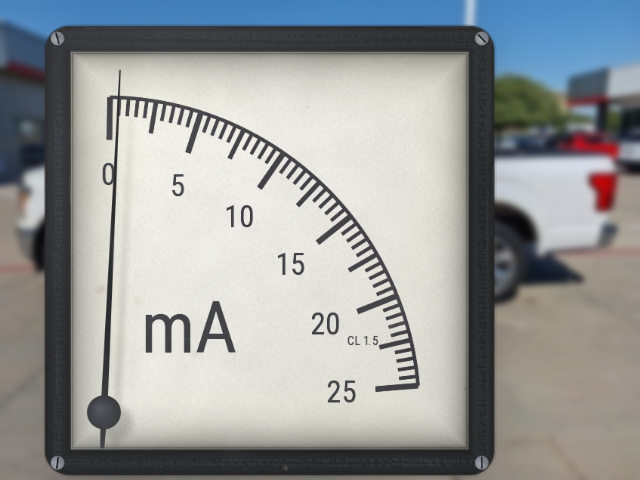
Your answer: 0.5mA
